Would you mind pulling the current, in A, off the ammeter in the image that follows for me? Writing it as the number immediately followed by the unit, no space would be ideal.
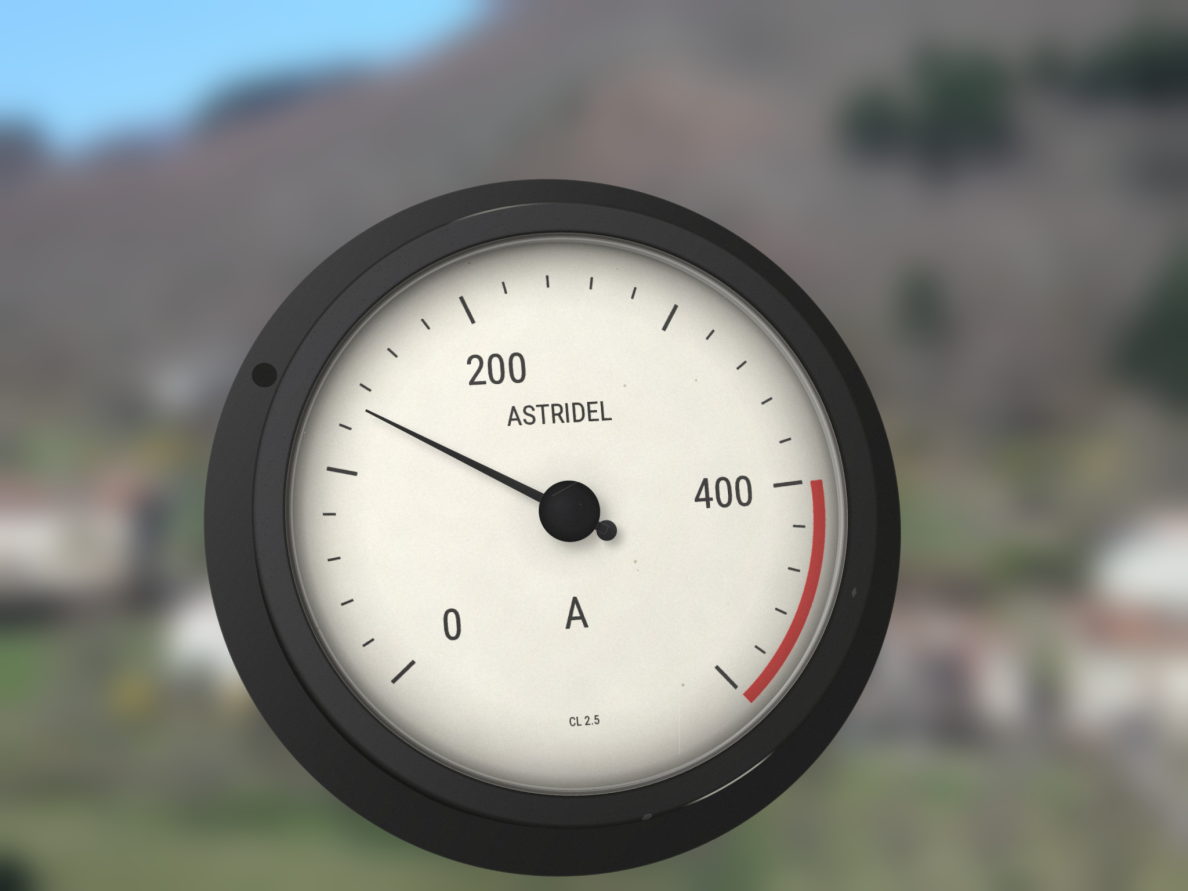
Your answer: 130A
